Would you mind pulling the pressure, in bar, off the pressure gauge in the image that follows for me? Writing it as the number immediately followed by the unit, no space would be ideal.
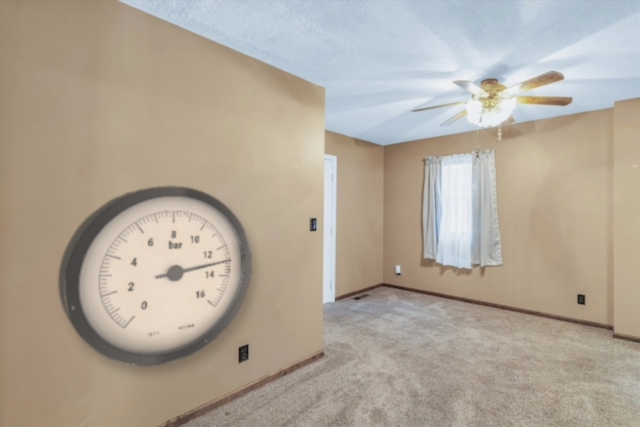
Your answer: 13bar
